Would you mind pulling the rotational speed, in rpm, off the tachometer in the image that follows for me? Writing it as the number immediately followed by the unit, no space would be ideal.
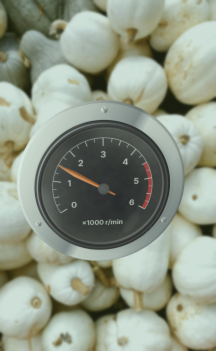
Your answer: 1500rpm
